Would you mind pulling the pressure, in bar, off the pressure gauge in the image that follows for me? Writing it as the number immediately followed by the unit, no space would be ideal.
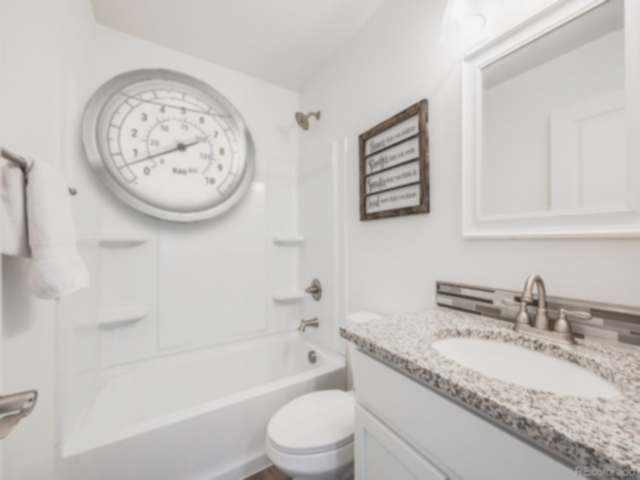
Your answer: 0.5bar
